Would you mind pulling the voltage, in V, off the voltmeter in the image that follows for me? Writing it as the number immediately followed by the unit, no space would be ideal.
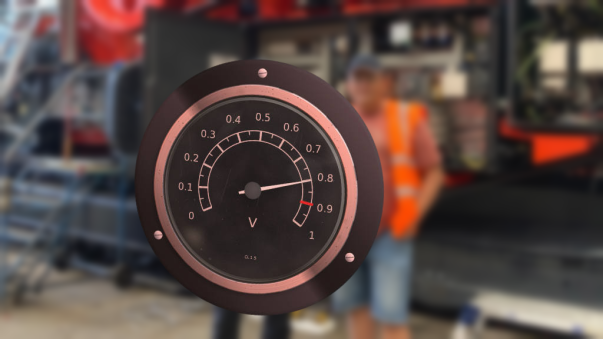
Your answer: 0.8V
